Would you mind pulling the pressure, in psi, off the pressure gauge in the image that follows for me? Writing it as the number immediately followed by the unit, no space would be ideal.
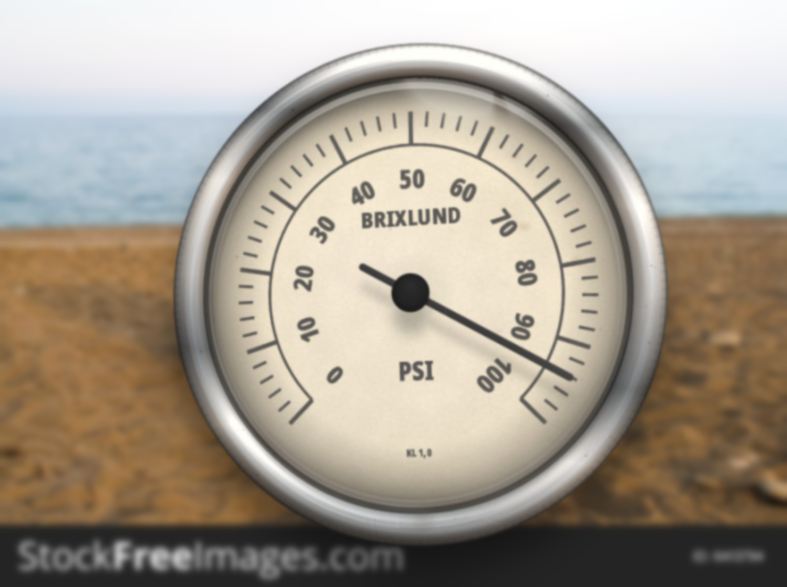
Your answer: 94psi
